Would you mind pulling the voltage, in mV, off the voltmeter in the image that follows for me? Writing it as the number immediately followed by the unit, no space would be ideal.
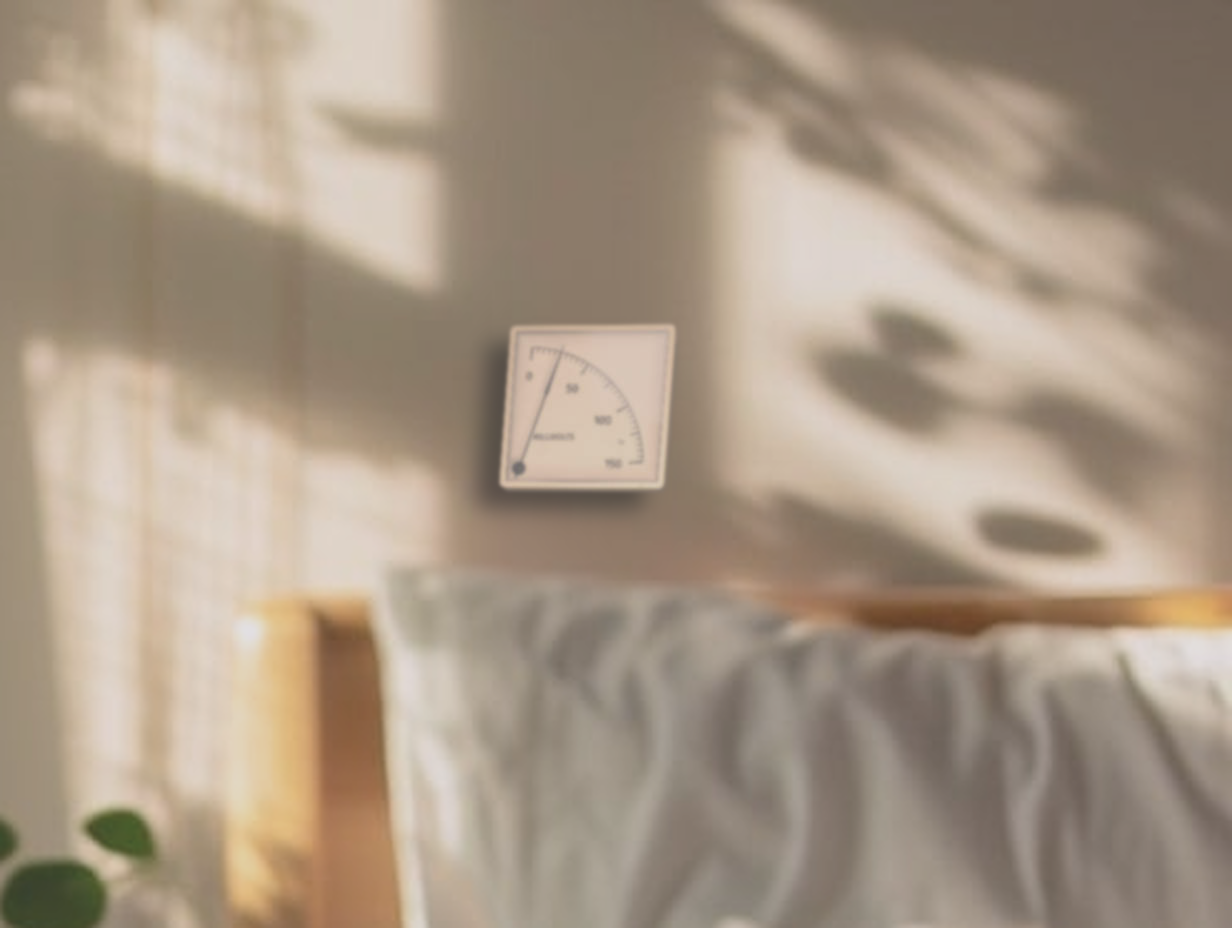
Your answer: 25mV
